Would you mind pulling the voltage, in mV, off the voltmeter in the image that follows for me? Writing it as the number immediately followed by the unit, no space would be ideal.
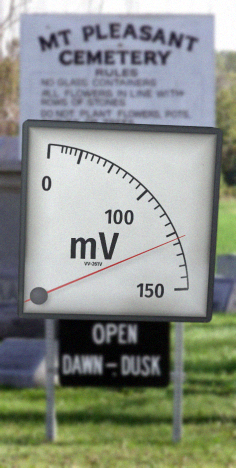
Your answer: 127.5mV
